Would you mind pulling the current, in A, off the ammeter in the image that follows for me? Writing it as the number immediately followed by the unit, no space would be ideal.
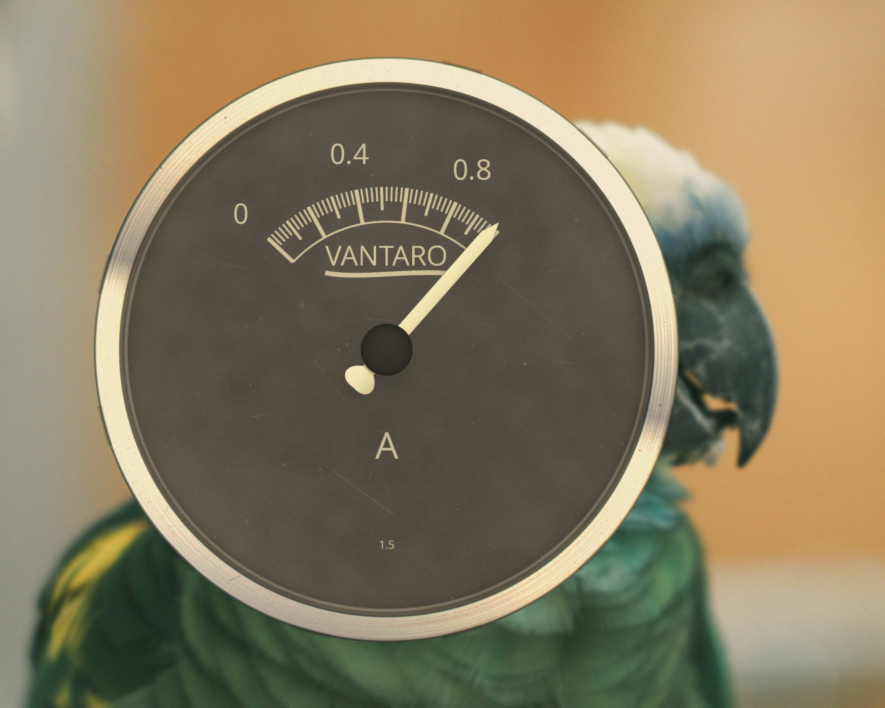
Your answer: 0.98A
